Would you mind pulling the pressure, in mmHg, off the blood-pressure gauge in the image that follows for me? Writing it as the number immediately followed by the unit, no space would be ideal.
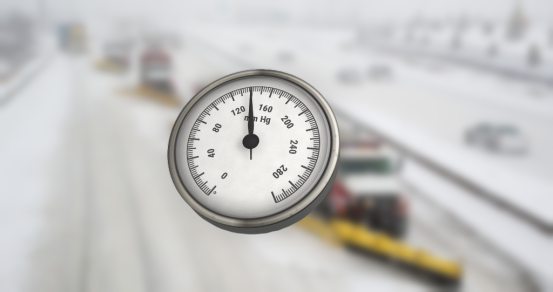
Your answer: 140mmHg
